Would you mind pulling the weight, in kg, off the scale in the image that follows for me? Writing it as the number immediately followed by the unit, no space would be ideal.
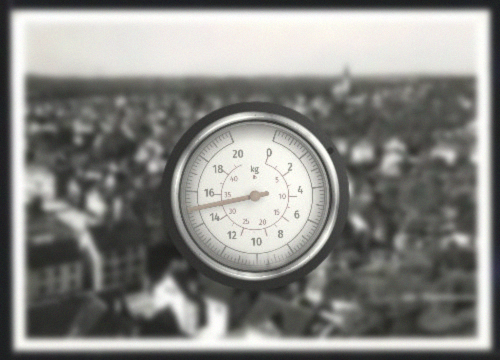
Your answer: 15kg
